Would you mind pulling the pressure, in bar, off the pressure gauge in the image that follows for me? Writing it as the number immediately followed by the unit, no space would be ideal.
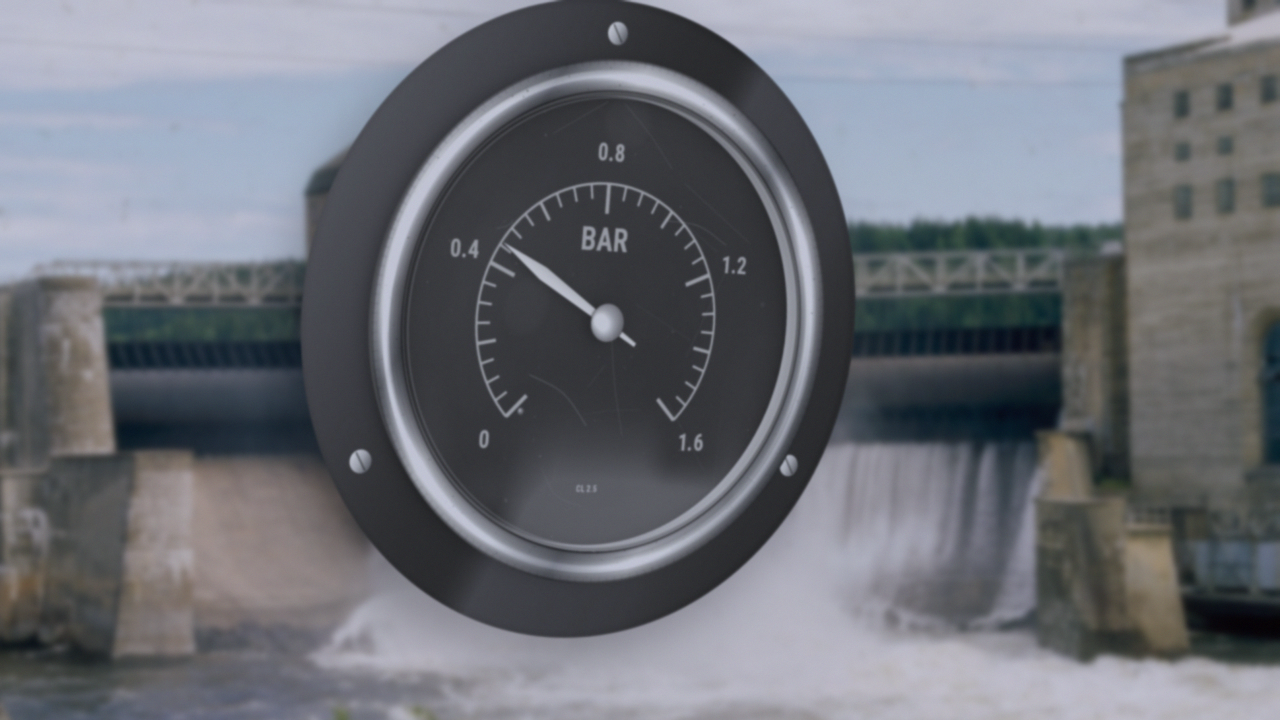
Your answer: 0.45bar
